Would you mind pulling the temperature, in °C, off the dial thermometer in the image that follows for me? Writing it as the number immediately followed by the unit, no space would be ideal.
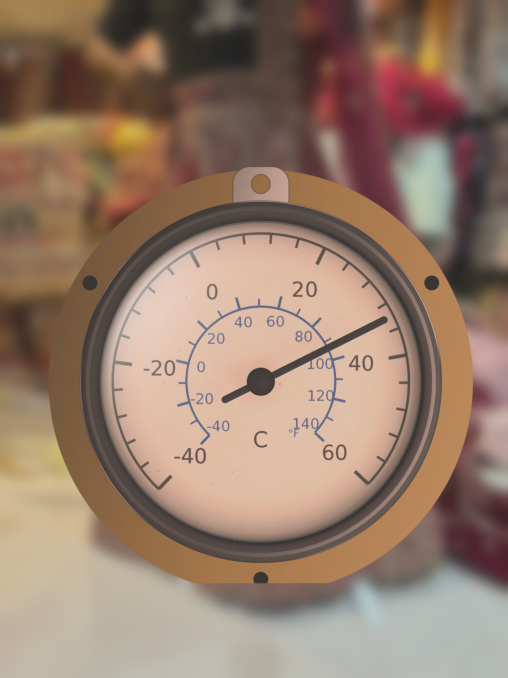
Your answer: 34°C
